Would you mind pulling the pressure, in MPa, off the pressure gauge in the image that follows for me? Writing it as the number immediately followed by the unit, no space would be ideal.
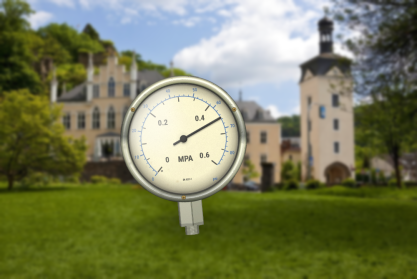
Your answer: 0.45MPa
